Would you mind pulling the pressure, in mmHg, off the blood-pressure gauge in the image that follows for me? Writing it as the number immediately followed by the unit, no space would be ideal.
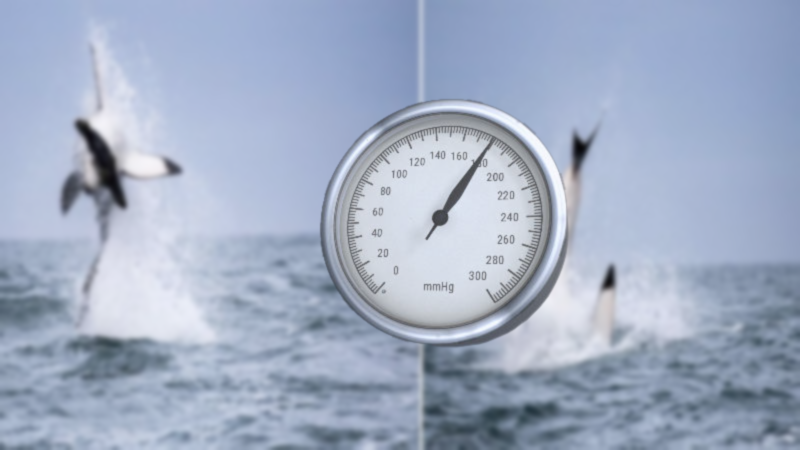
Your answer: 180mmHg
